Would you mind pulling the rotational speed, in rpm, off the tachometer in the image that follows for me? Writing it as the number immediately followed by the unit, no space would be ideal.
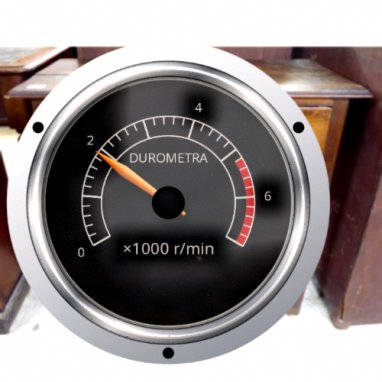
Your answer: 1900rpm
